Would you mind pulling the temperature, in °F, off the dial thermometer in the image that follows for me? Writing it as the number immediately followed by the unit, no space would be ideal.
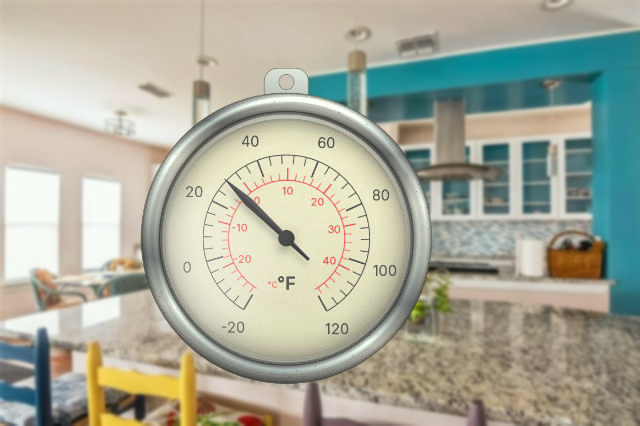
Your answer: 28°F
